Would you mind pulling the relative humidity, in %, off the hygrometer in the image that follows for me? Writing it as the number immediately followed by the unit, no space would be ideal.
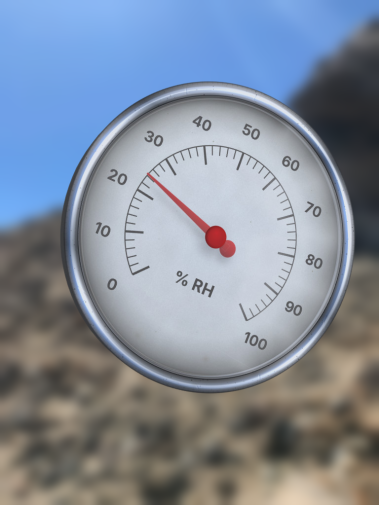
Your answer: 24%
